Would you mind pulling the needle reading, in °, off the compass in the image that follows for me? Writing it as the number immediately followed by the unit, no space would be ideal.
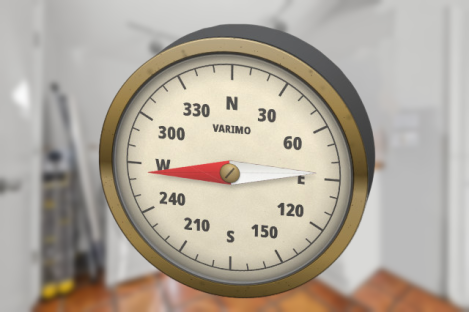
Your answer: 265°
